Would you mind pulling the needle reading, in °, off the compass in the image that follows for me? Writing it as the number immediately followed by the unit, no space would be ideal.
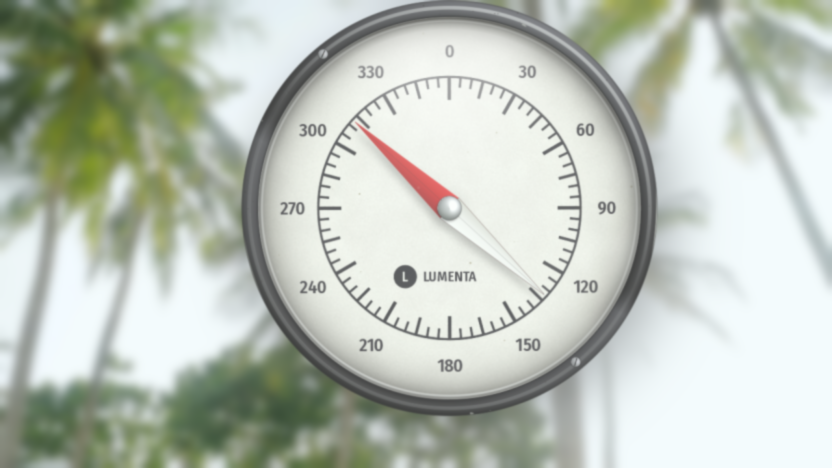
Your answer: 312.5°
